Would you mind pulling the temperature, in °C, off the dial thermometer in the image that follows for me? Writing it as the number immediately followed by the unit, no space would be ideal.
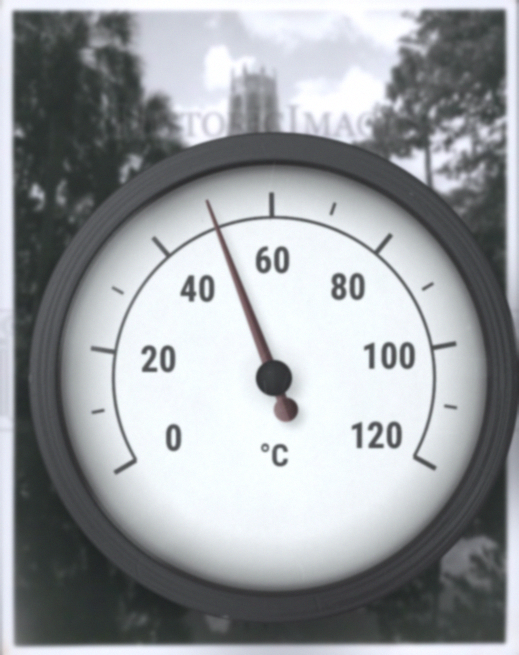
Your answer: 50°C
